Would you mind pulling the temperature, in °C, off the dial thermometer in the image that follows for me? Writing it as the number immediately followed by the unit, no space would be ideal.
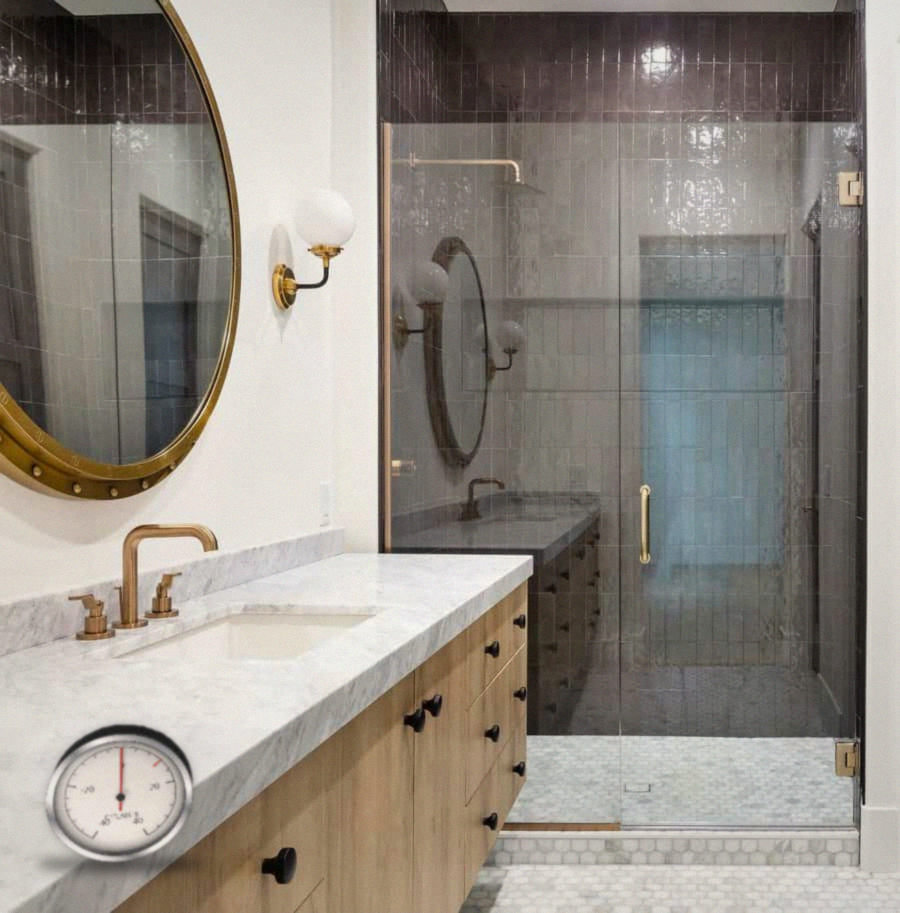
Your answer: 0°C
